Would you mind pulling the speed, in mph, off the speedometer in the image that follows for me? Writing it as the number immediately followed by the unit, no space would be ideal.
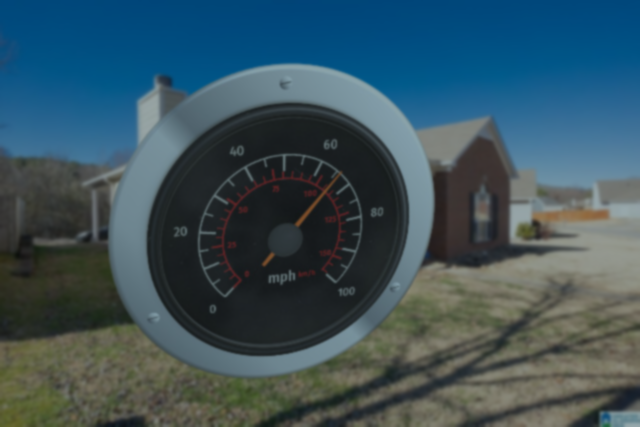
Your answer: 65mph
